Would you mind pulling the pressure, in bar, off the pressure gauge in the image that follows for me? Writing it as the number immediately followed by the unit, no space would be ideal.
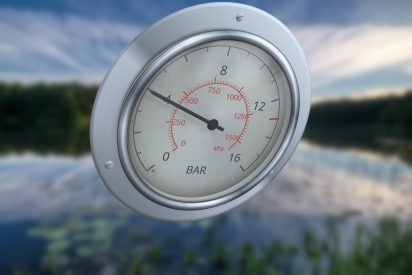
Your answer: 4bar
